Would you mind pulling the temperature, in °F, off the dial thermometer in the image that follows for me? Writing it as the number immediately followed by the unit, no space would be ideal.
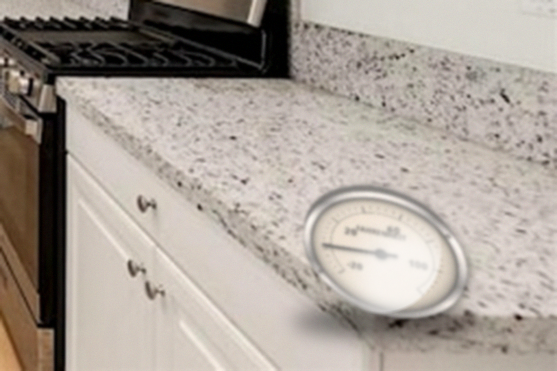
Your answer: 0°F
